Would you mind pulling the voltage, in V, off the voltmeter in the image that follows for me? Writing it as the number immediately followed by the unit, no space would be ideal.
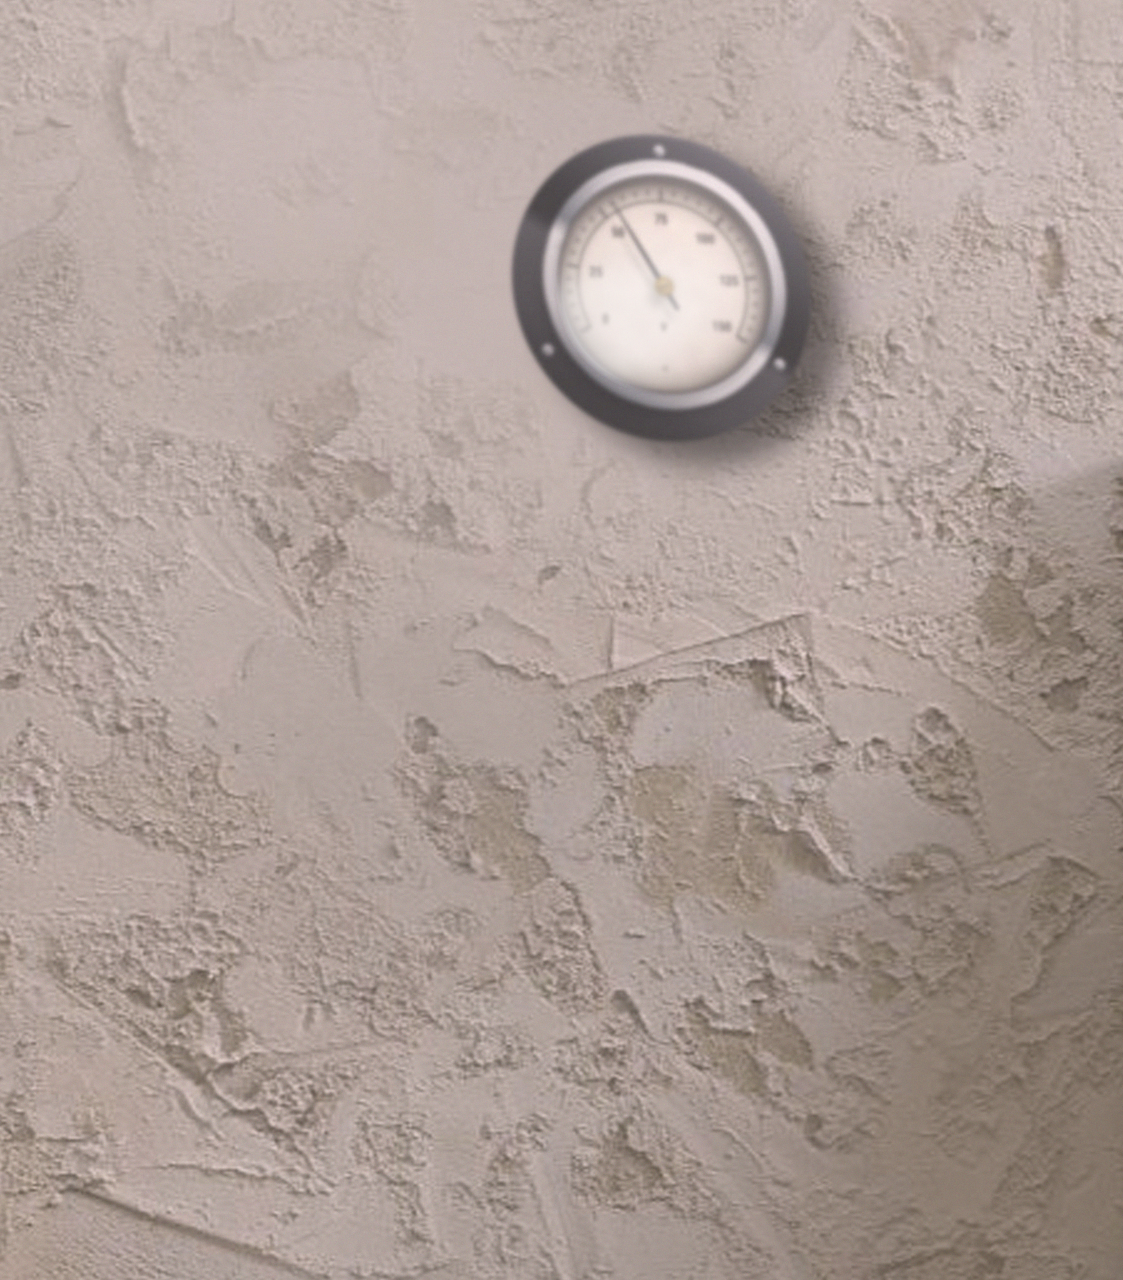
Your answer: 55V
